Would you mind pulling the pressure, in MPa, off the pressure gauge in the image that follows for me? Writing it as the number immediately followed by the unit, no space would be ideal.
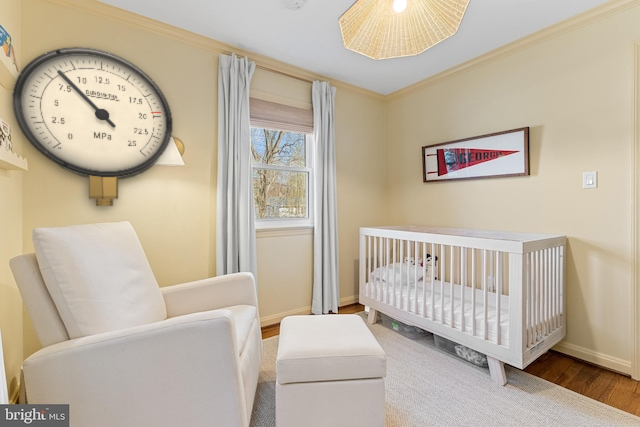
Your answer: 8.5MPa
